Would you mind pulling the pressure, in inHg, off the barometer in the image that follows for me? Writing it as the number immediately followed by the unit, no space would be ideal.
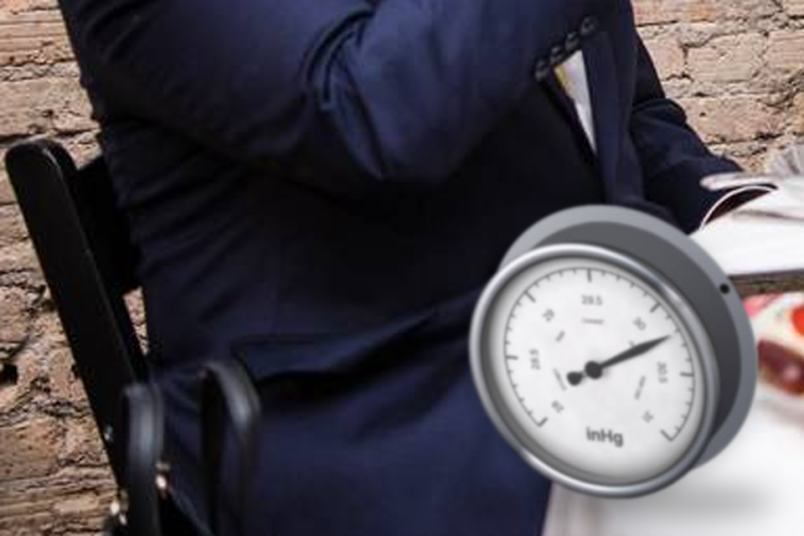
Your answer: 30.2inHg
